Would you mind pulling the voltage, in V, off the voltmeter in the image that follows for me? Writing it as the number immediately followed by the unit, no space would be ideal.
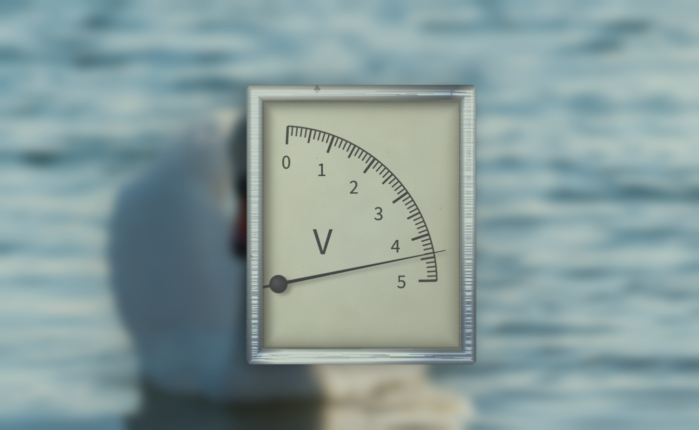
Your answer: 4.4V
